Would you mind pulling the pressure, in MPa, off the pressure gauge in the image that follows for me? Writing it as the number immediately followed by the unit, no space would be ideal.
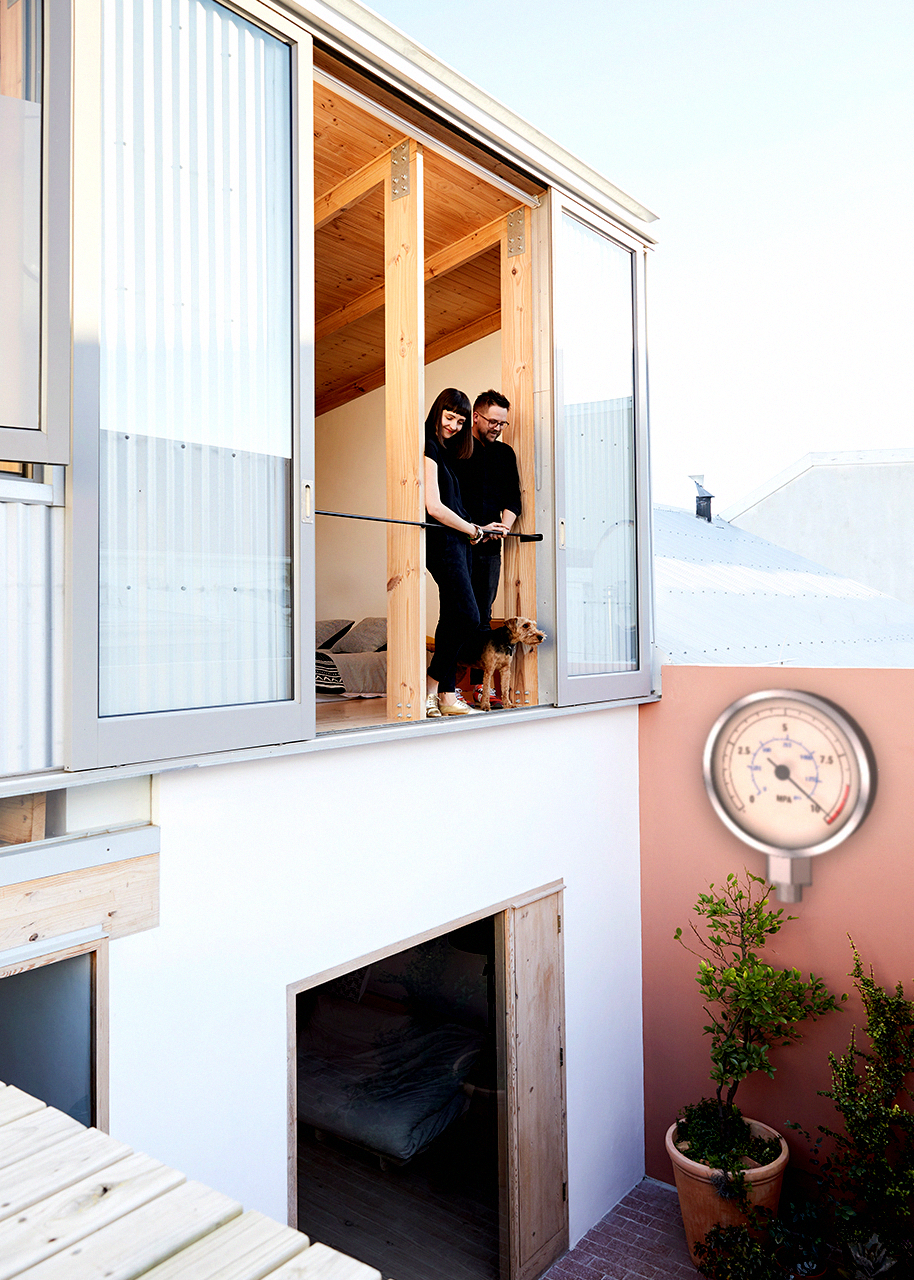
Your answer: 9.75MPa
